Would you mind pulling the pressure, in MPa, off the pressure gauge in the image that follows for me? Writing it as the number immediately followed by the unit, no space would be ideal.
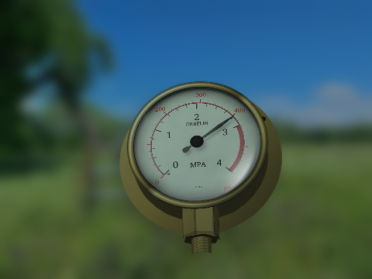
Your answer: 2.8MPa
